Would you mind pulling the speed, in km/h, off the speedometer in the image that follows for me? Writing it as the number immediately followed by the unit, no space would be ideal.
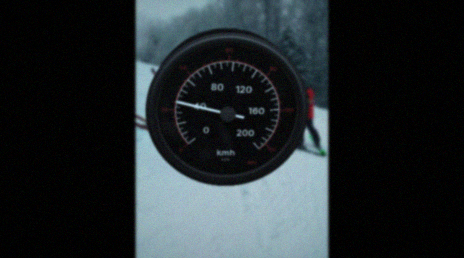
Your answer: 40km/h
